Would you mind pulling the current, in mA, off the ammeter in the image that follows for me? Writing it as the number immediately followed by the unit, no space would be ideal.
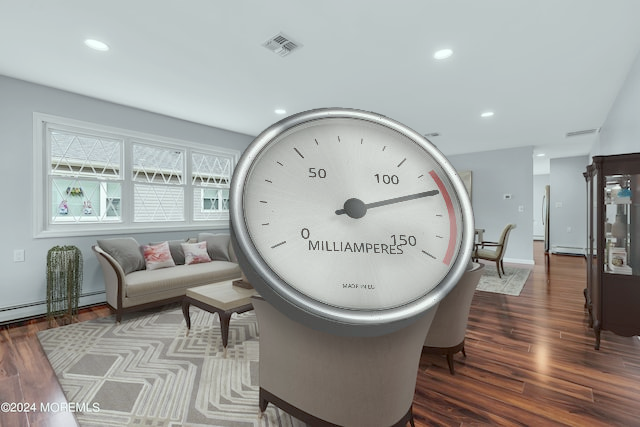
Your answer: 120mA
